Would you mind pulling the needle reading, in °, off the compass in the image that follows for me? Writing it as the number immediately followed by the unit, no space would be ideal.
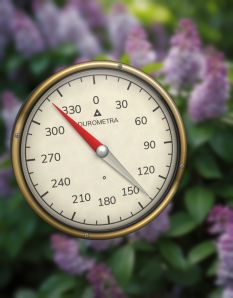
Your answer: 320°
